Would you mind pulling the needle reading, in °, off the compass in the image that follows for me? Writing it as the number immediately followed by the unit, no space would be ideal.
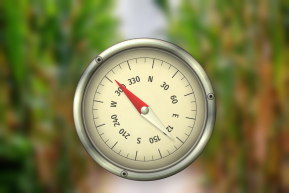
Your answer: 305°
